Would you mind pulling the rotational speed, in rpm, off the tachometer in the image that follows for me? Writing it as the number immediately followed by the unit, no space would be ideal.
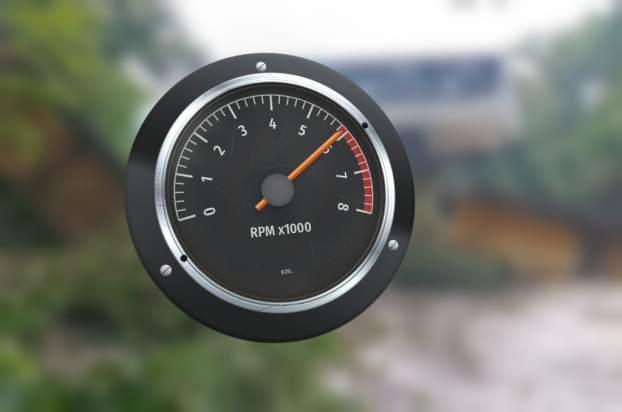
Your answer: 5900rpm
